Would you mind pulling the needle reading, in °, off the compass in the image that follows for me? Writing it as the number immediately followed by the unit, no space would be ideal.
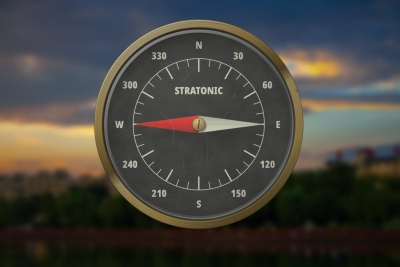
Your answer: 270°
